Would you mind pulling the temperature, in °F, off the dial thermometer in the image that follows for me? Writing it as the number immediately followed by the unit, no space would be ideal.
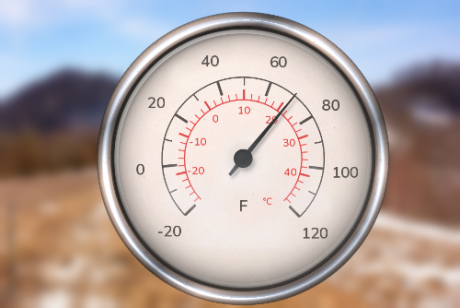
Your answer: 70°F
